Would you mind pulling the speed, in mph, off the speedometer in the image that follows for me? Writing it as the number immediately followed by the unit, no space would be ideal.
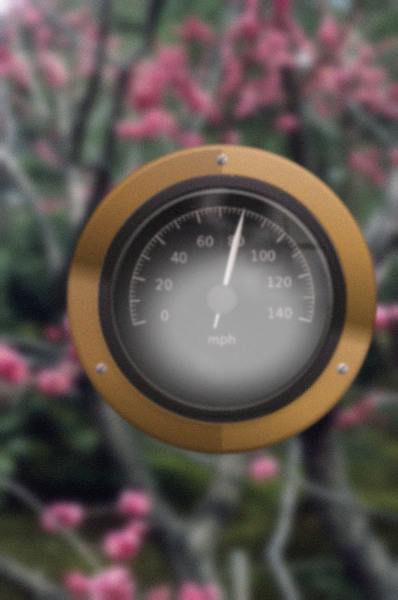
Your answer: 80mph
